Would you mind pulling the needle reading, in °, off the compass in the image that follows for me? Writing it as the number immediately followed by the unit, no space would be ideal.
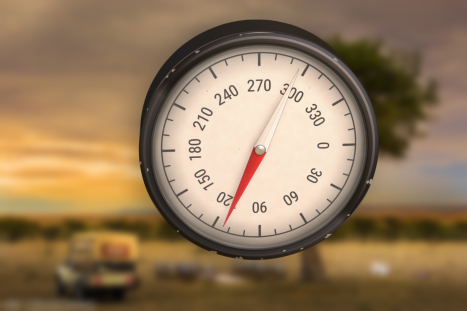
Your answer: 115°
